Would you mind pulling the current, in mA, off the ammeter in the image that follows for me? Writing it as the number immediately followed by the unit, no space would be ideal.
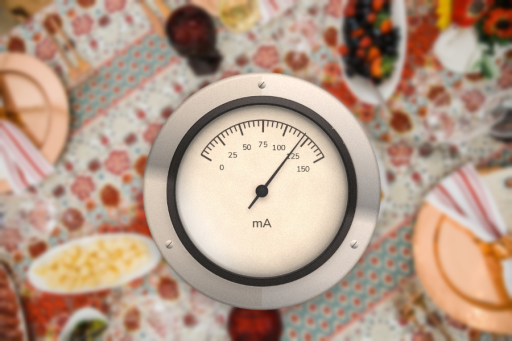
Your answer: 120mA
